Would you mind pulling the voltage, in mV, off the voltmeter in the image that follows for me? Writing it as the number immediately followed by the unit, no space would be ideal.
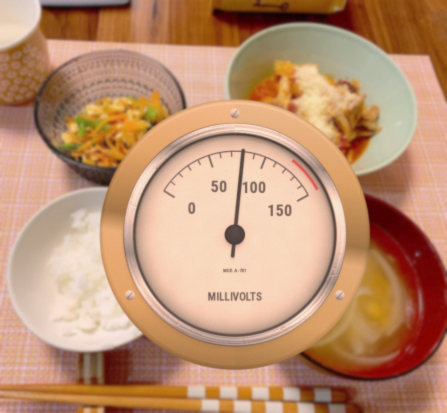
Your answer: 80mV
